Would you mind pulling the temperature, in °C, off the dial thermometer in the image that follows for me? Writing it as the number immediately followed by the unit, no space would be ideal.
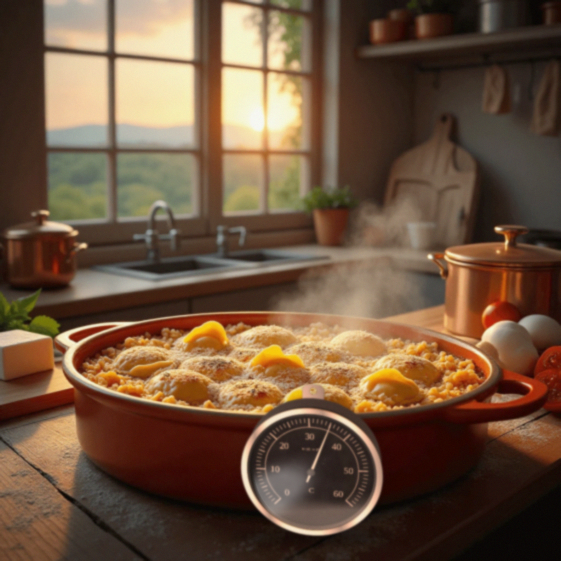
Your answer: 35°C
